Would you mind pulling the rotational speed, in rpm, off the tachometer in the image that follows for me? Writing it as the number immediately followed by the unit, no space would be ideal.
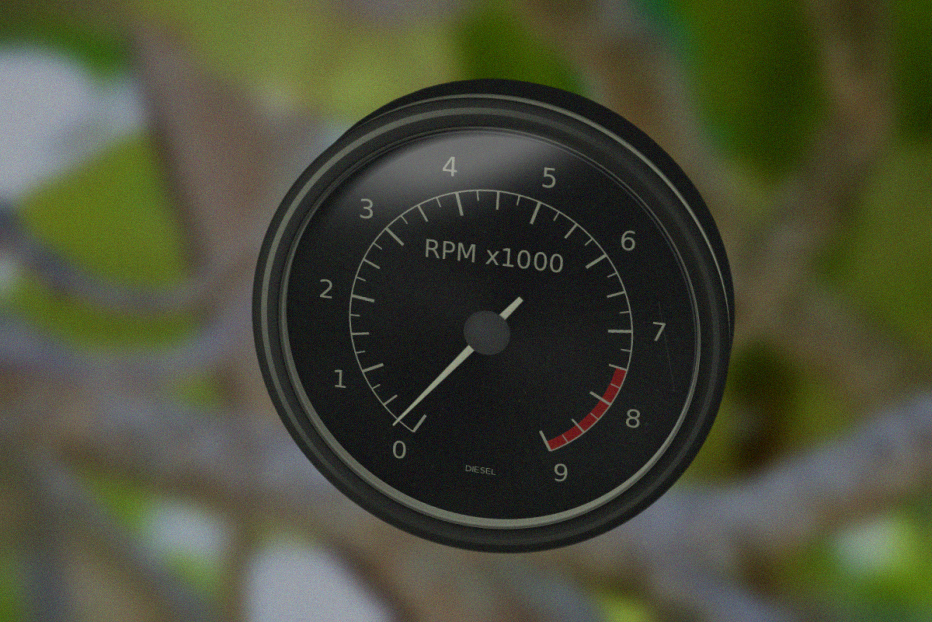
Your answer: 250rpm
